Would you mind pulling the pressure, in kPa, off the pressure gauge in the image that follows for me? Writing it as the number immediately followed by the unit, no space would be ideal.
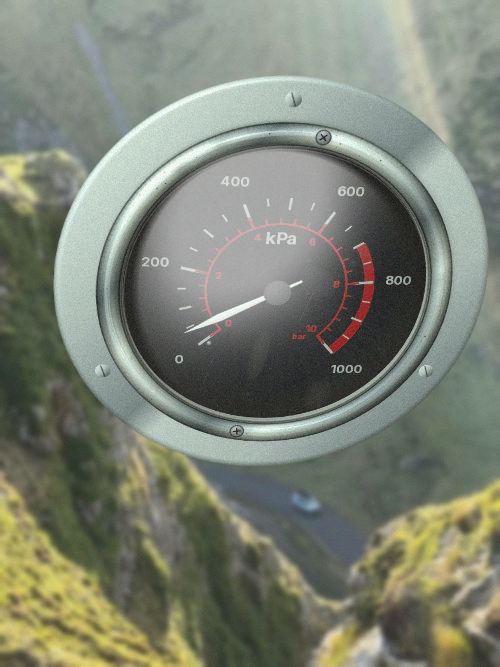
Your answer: 50kPa
